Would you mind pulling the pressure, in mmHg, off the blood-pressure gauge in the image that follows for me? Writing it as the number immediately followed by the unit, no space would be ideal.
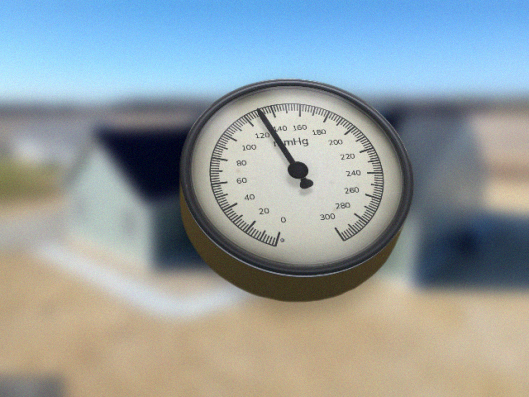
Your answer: 130mmHg
